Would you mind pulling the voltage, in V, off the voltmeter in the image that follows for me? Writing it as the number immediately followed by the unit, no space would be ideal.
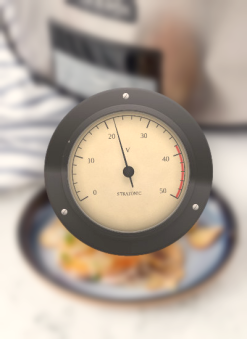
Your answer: 22V
